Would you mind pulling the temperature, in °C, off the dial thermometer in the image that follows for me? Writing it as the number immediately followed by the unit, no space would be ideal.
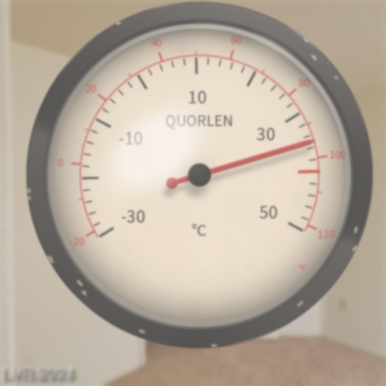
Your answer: 35°C
